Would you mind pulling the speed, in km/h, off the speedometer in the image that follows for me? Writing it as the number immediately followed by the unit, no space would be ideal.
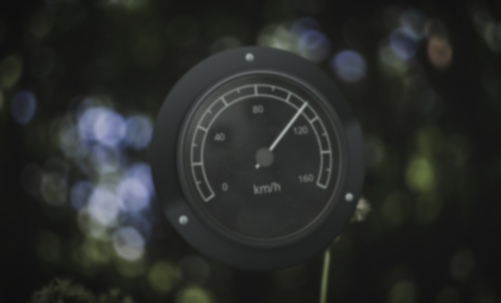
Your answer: 110km/h
